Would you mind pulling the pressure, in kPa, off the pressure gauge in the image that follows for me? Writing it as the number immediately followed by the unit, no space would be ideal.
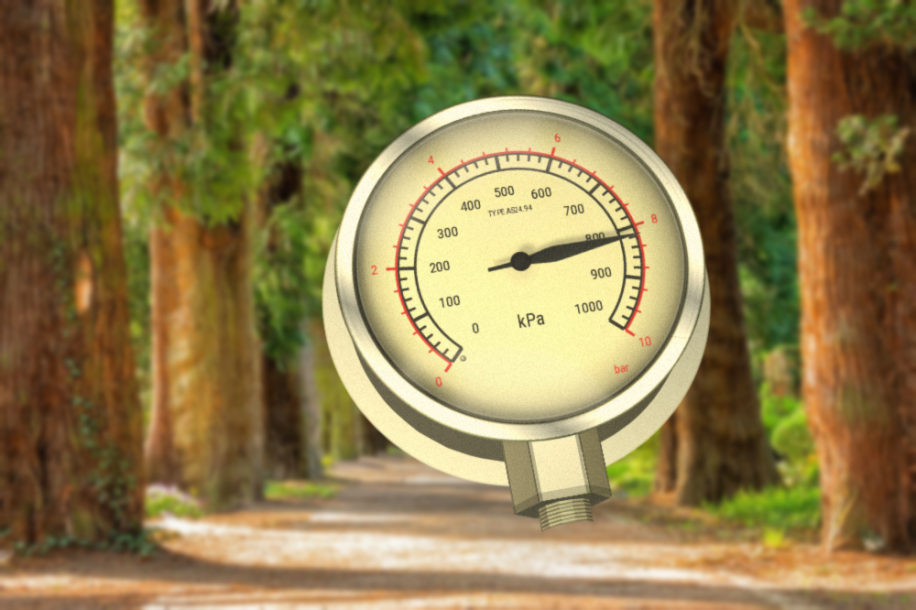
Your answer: 820kPa
